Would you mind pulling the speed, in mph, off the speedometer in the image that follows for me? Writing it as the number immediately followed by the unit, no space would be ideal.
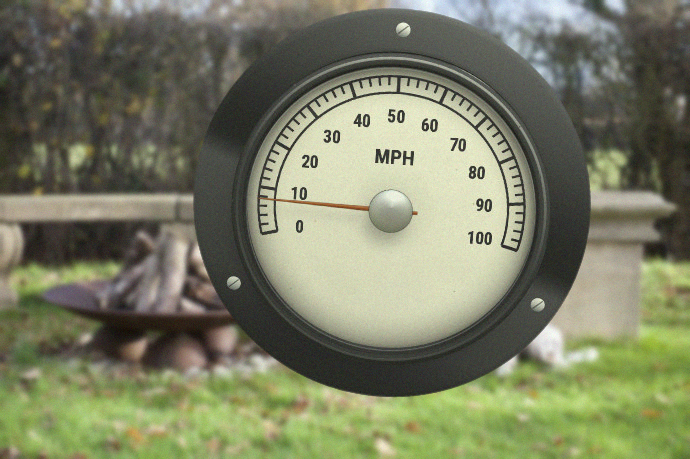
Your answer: 8mph
